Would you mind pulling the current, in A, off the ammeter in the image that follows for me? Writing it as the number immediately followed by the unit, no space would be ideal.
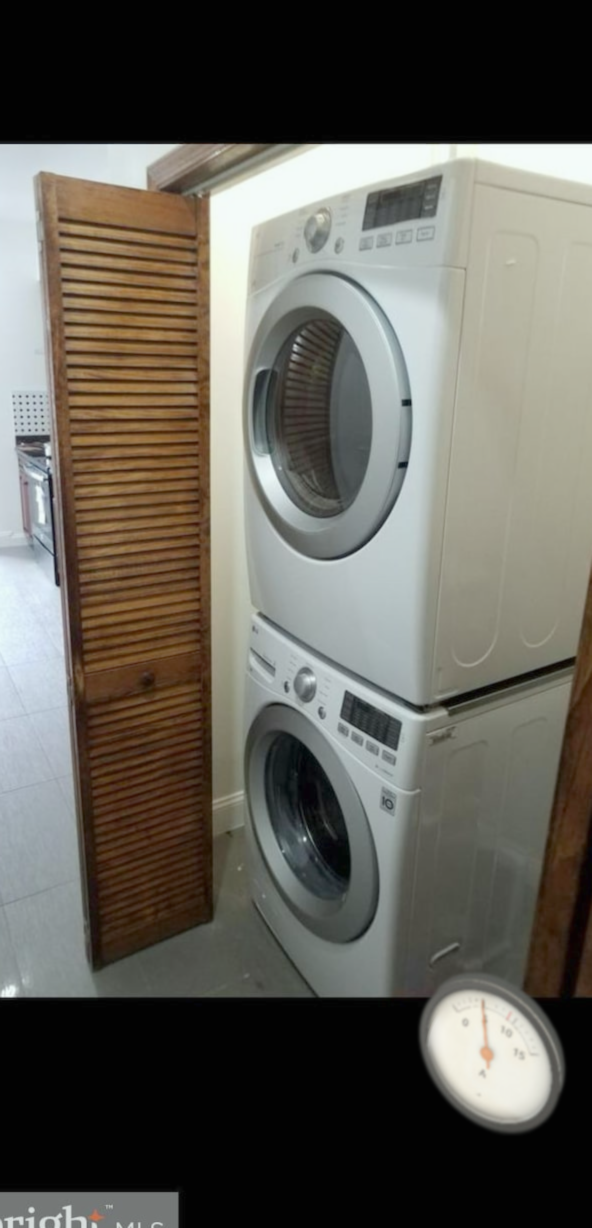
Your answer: 5A
